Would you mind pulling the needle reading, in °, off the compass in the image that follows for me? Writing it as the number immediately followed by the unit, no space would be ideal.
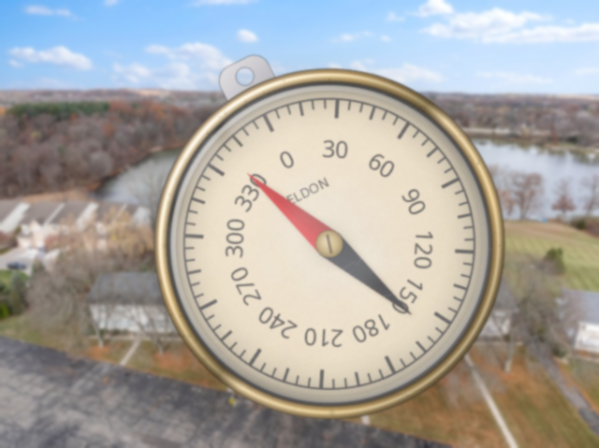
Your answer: 337.5°
